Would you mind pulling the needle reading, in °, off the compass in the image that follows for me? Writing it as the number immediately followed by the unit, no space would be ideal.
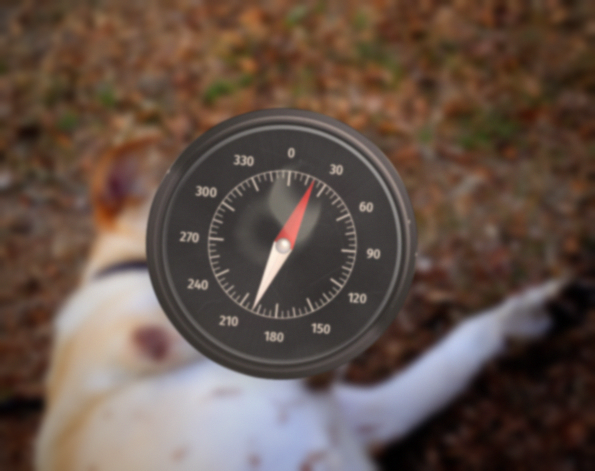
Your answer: 20°
